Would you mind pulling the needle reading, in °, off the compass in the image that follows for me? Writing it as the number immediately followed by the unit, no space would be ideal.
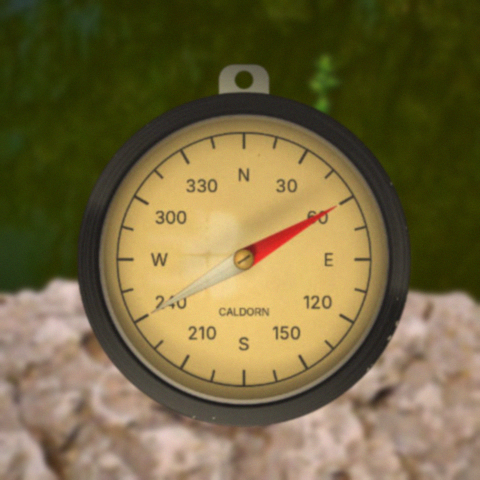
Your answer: 60°
